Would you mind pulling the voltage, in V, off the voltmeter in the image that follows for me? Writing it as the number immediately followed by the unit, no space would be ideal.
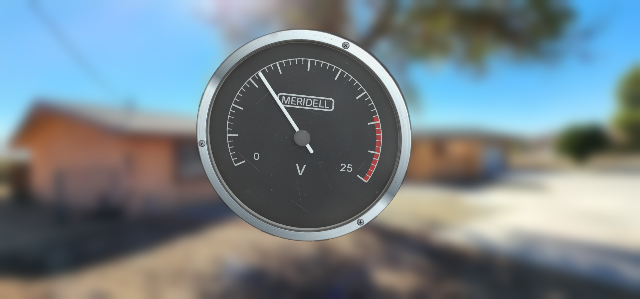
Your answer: 8.5V
